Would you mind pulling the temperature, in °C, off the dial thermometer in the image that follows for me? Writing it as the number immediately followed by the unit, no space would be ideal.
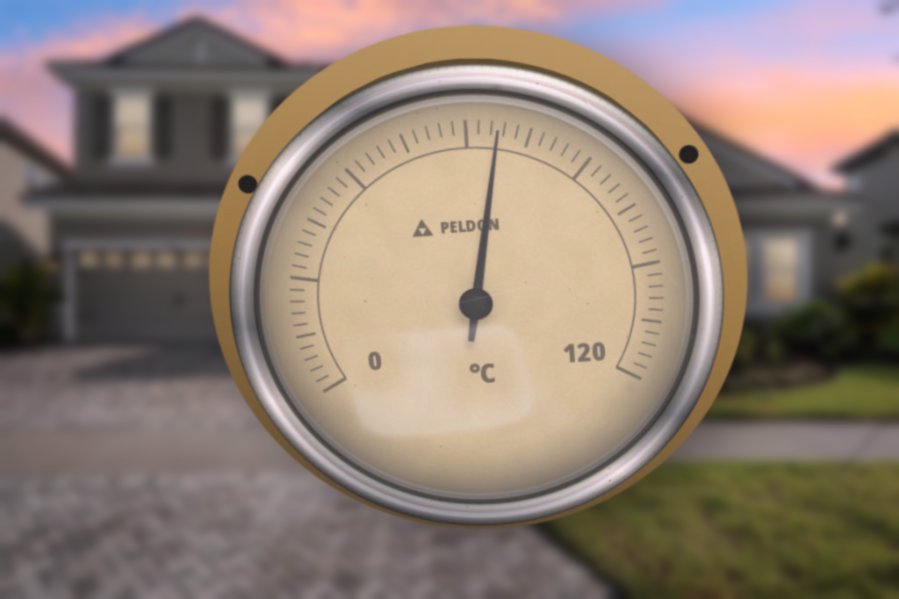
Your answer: 65°C
